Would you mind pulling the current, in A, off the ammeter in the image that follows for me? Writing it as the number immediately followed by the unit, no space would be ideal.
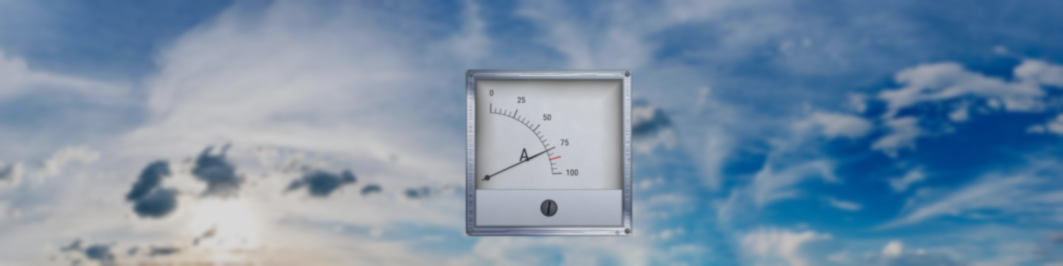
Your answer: 75A
